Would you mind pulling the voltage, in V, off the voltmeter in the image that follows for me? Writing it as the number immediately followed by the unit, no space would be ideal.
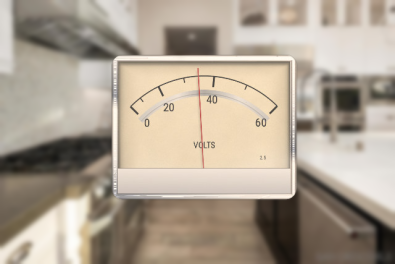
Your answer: 35V
